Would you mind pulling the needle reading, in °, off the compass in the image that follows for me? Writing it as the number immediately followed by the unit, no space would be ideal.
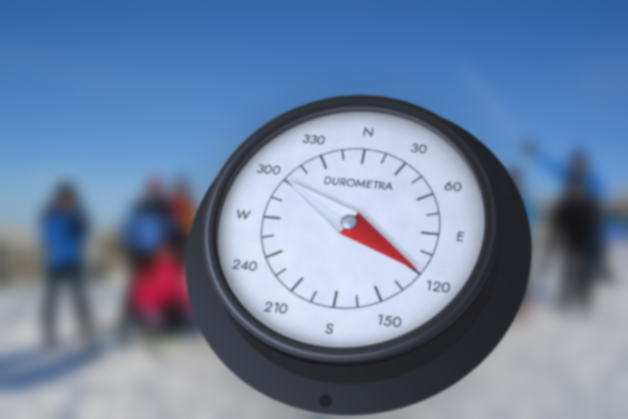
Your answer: 120°
